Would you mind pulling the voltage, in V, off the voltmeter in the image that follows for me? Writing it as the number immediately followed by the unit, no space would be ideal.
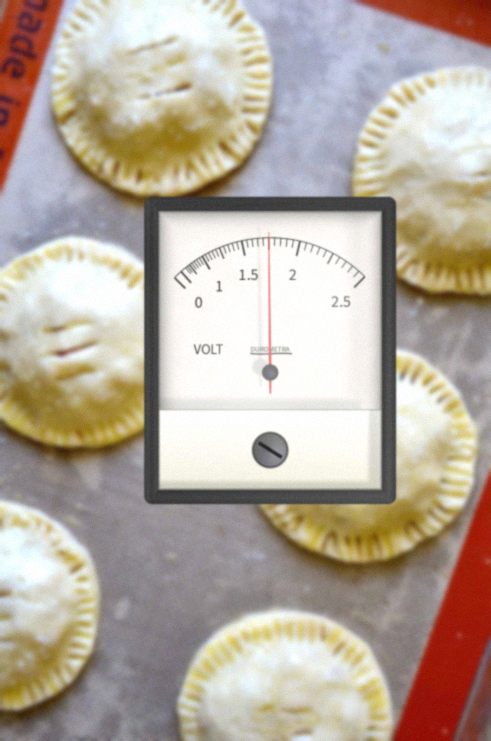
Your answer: 1.75V
